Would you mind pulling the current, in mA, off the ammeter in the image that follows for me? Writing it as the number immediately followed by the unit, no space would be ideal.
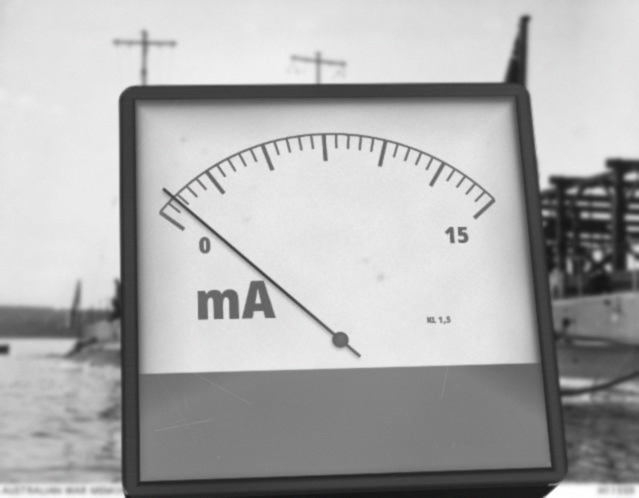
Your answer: 0.75mA
